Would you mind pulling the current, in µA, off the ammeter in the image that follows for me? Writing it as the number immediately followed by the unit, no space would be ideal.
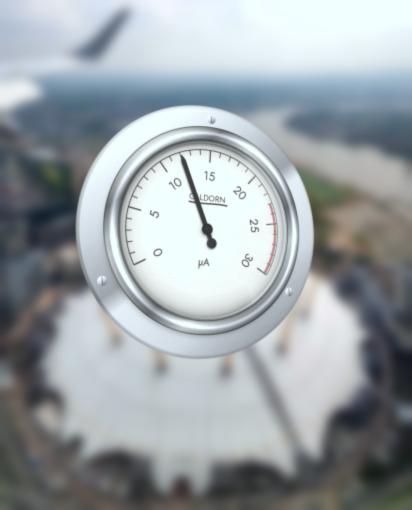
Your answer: 12µA
